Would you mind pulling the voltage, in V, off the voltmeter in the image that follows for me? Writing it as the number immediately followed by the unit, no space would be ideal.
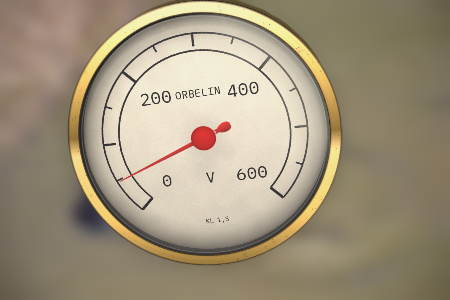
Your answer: 50V
